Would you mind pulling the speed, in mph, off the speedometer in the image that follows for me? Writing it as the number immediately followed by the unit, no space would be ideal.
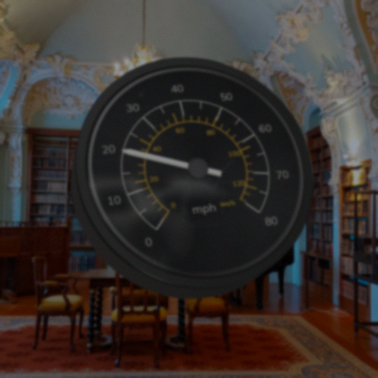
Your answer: 20mph
